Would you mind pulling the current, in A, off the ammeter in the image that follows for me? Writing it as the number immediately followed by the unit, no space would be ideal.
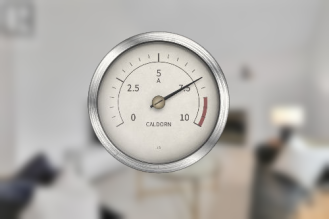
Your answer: 7.5A
